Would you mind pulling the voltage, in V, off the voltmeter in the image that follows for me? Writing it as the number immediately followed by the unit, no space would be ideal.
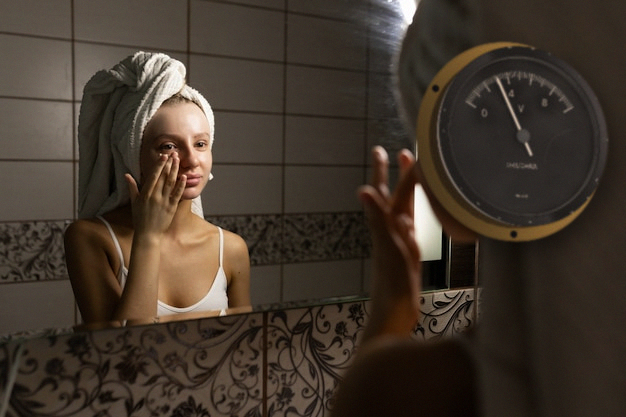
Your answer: 3V
